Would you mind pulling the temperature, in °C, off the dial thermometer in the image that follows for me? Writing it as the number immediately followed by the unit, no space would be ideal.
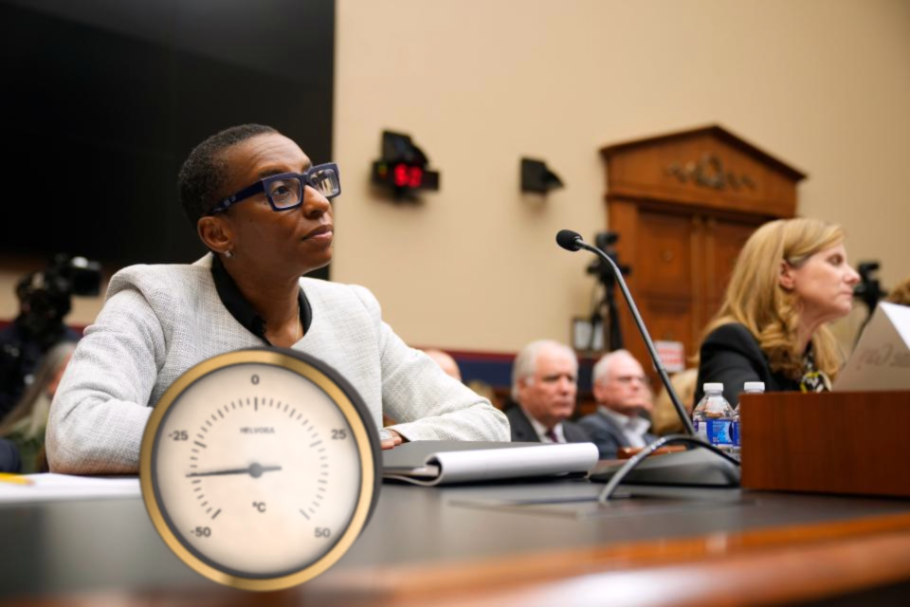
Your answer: -35°C
